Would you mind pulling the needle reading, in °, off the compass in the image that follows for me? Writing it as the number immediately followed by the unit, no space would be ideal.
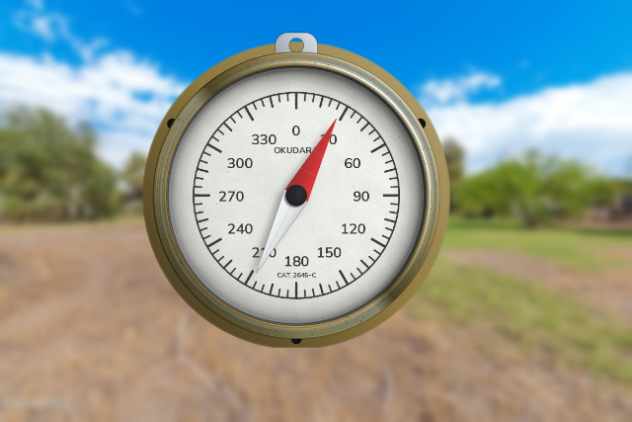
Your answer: 27.5°
